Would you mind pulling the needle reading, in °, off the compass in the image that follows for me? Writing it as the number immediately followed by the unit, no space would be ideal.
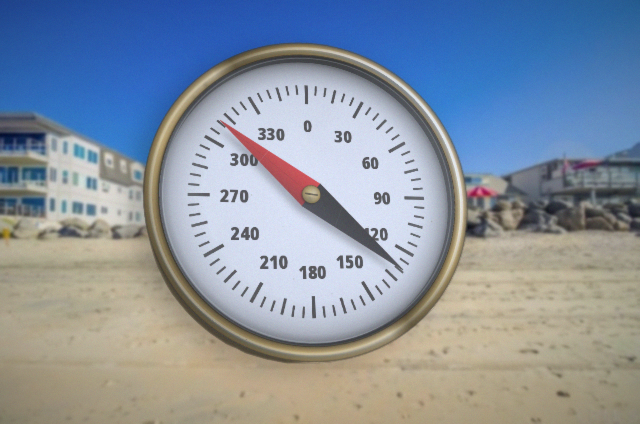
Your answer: 310°
